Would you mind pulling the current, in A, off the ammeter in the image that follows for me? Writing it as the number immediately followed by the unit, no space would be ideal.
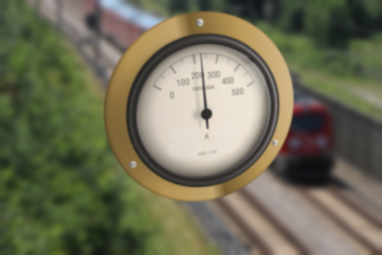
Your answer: 225A
